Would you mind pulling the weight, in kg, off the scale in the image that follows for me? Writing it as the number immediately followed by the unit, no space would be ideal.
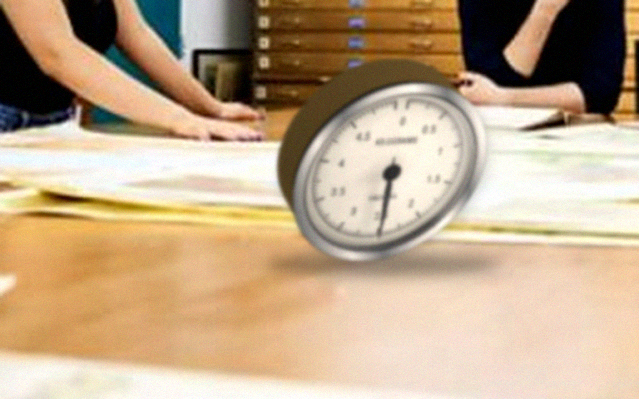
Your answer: 2.5kg
